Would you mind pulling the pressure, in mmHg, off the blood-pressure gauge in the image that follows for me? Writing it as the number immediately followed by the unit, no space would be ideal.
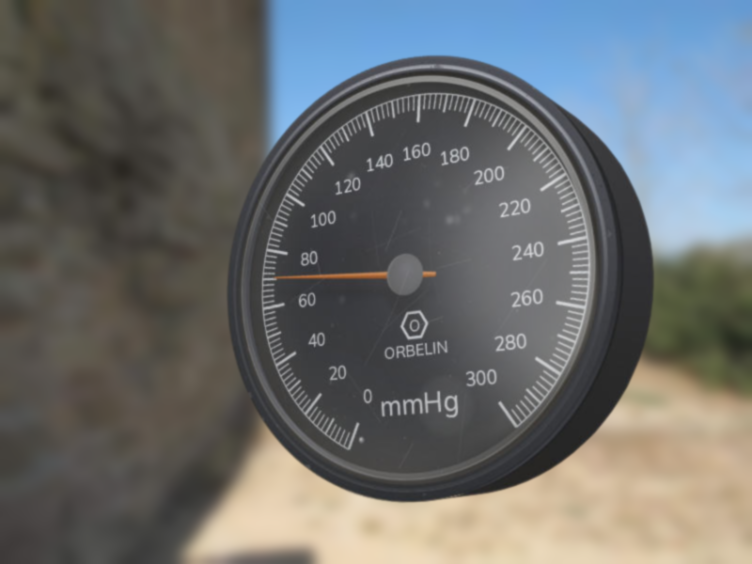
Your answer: 70mmHg
